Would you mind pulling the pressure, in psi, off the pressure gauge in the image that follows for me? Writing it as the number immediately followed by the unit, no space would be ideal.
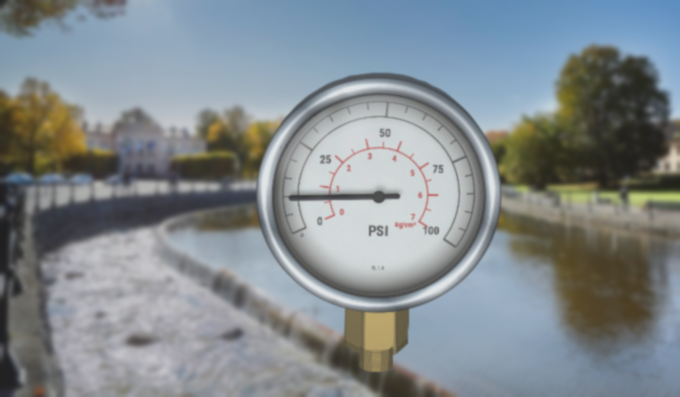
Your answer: 10psi
